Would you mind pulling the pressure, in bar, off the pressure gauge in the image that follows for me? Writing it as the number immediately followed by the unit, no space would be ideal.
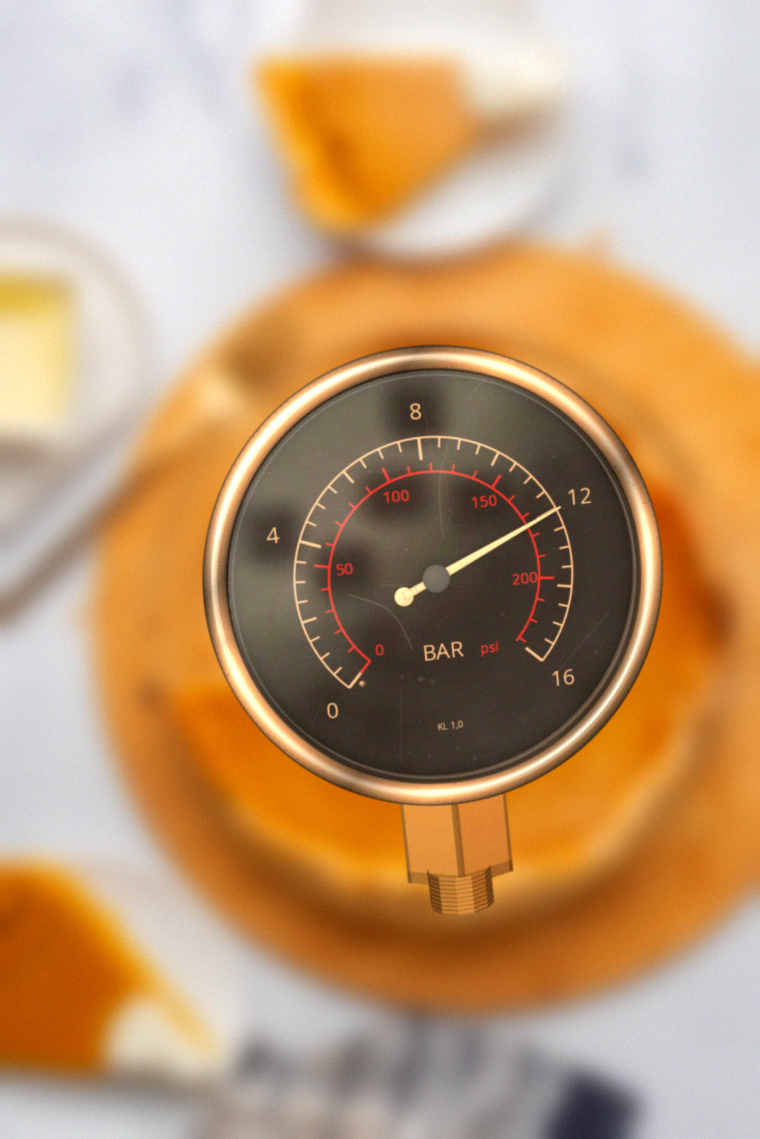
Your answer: 12bar
